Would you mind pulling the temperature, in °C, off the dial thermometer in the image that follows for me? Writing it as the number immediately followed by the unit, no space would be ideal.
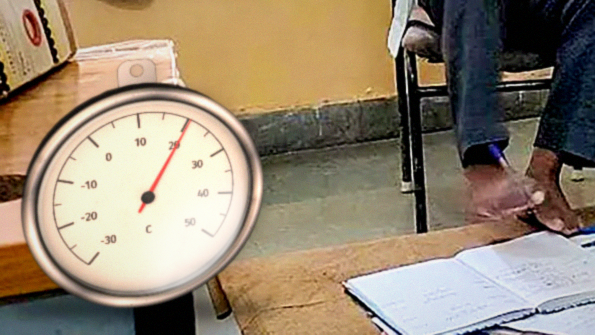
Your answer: 20°C
